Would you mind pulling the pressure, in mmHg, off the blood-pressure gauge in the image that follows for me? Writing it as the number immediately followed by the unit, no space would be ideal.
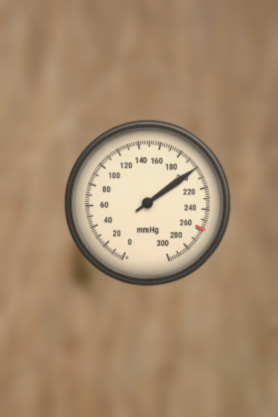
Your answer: 200mmHg
